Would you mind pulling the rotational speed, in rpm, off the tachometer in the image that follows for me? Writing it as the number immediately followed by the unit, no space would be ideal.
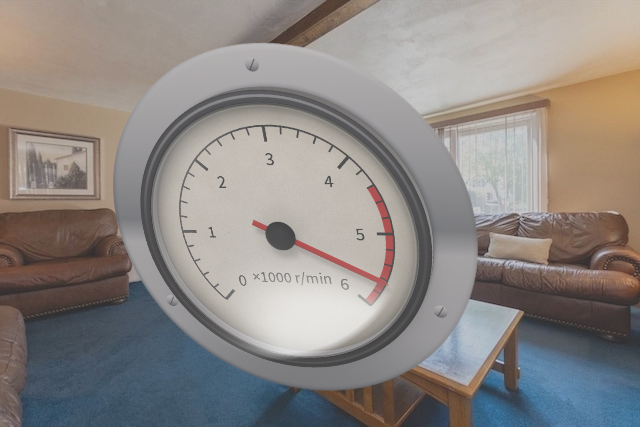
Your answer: 5600rpm
